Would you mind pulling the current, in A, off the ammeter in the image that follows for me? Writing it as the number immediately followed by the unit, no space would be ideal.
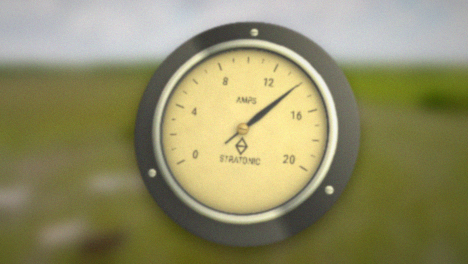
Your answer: 14A
